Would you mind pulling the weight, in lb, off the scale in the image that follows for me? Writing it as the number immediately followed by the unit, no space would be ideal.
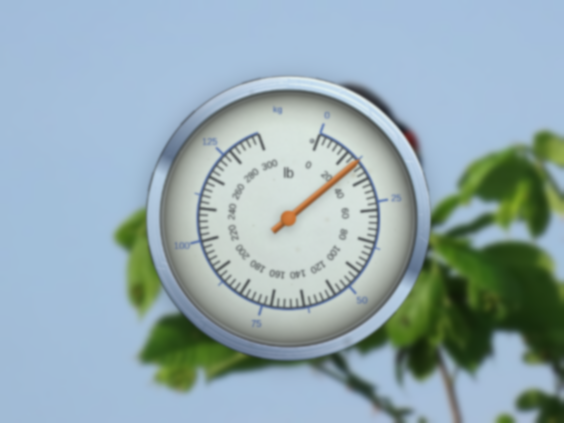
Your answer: 28lb
